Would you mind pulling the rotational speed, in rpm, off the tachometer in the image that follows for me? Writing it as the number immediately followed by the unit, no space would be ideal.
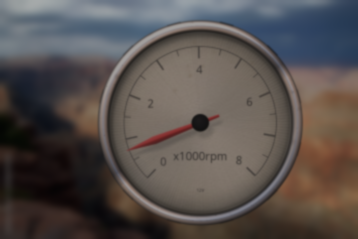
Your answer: 750rpm
